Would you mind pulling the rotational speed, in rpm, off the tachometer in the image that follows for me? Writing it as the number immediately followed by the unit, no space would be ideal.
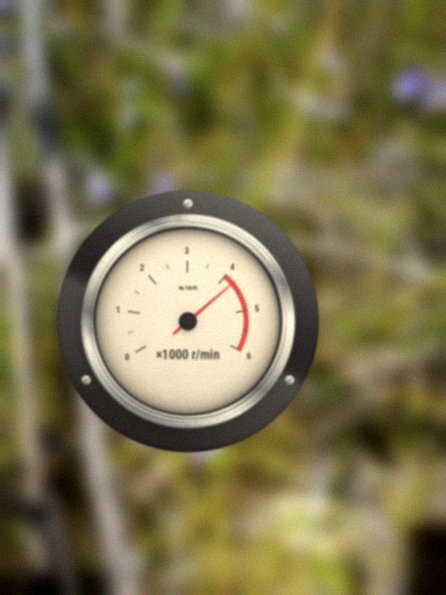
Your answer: 4250rpm
